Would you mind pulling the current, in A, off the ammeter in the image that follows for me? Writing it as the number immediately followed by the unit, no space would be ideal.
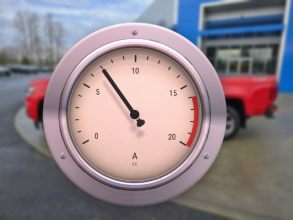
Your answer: 7A
